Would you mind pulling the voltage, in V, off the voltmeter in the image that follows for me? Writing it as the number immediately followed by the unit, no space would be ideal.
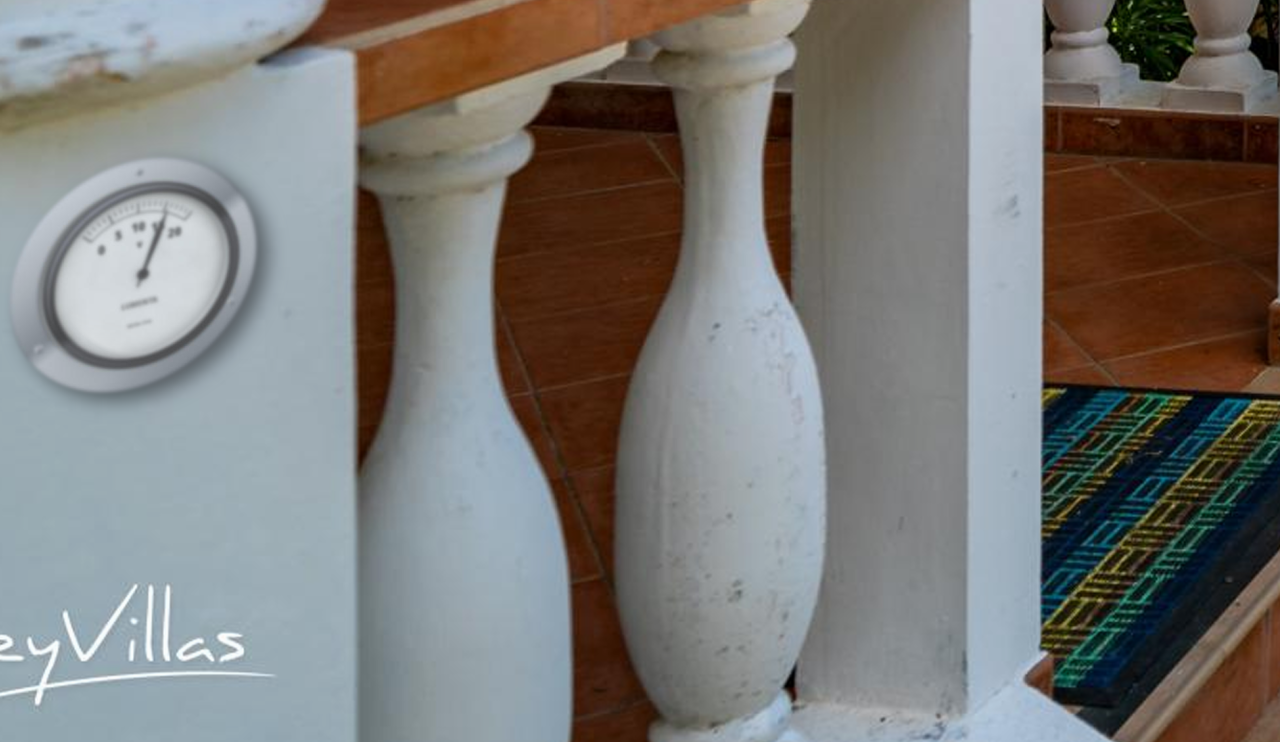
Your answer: 15V
